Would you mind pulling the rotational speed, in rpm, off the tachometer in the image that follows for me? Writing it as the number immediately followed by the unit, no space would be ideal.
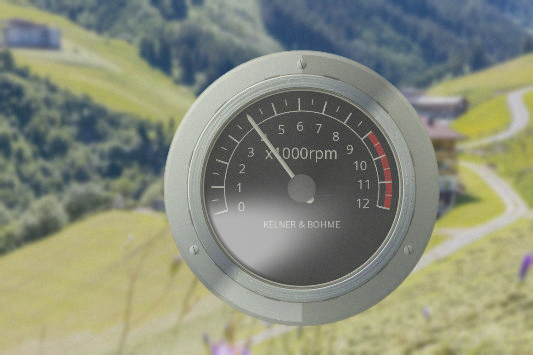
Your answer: 4000rpm
